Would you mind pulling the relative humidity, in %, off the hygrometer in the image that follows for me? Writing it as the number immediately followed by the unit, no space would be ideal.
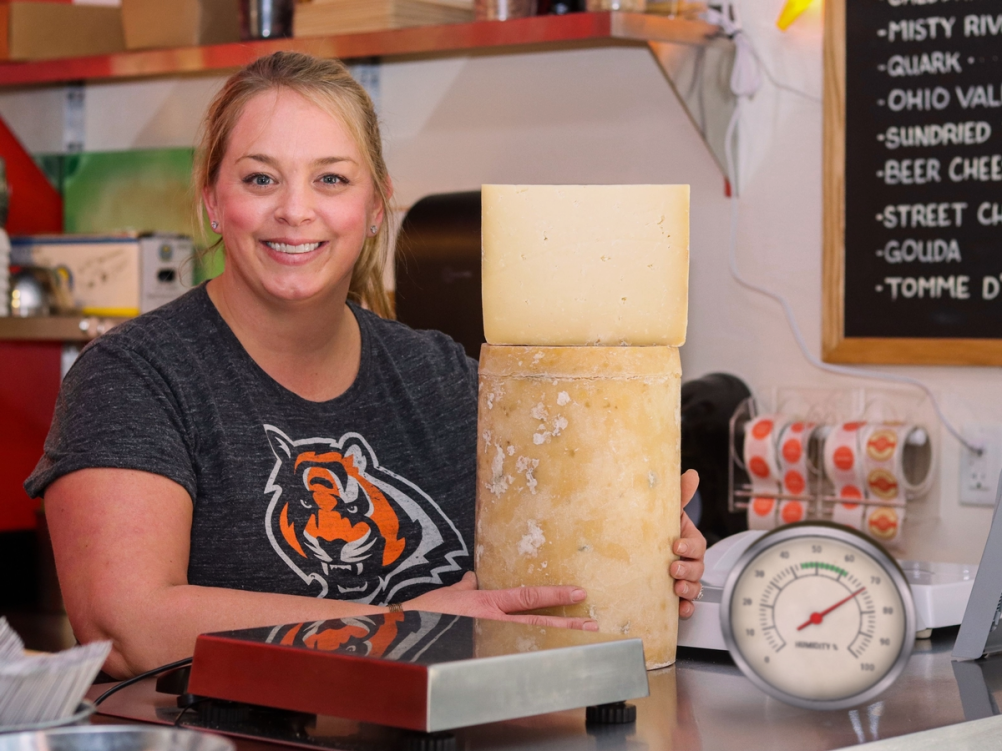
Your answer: 70%
